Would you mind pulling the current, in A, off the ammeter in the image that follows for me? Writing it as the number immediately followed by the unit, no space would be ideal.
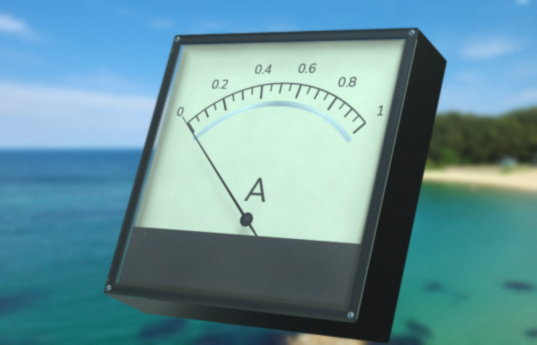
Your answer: 0A
